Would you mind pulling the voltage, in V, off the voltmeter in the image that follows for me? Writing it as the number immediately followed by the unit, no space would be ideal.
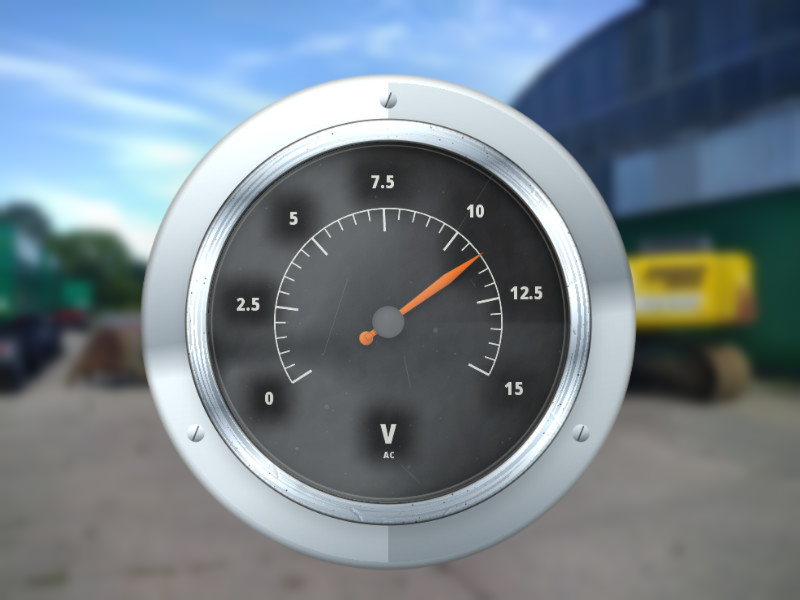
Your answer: 11V
